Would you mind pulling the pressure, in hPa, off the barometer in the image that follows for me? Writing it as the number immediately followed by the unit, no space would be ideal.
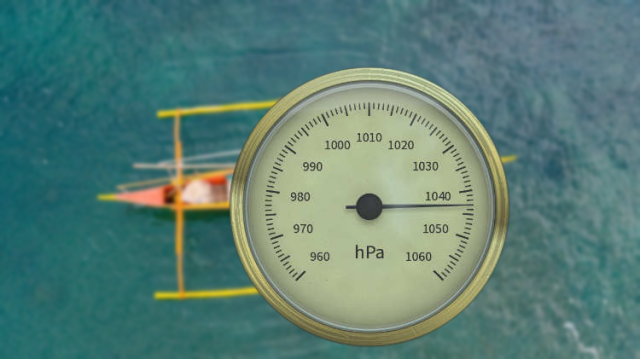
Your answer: 1043hPa
